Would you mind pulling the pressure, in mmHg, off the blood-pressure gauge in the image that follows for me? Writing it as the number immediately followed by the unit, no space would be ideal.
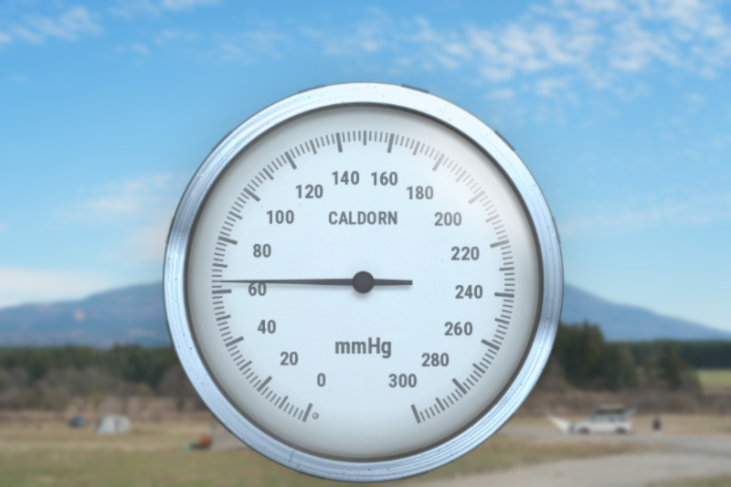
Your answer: 64mmHg
